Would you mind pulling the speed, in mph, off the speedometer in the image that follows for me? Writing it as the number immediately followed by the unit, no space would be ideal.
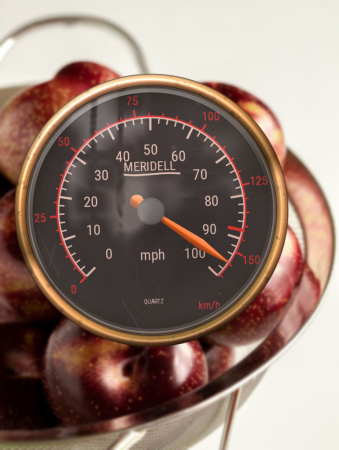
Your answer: 96mph
